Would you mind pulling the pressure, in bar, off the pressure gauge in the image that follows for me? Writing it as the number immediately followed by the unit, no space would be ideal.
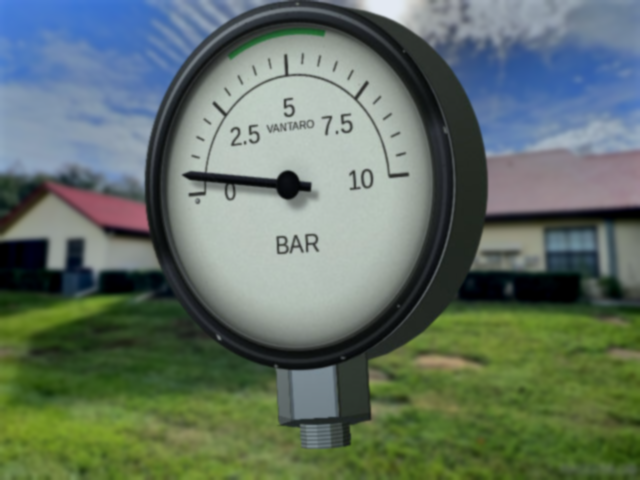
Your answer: 0.5bar
